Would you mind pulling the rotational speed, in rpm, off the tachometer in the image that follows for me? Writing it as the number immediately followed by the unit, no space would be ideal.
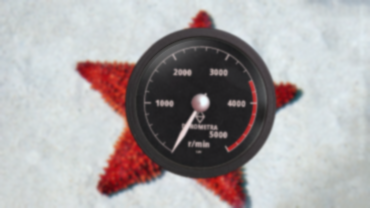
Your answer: 0rpm
